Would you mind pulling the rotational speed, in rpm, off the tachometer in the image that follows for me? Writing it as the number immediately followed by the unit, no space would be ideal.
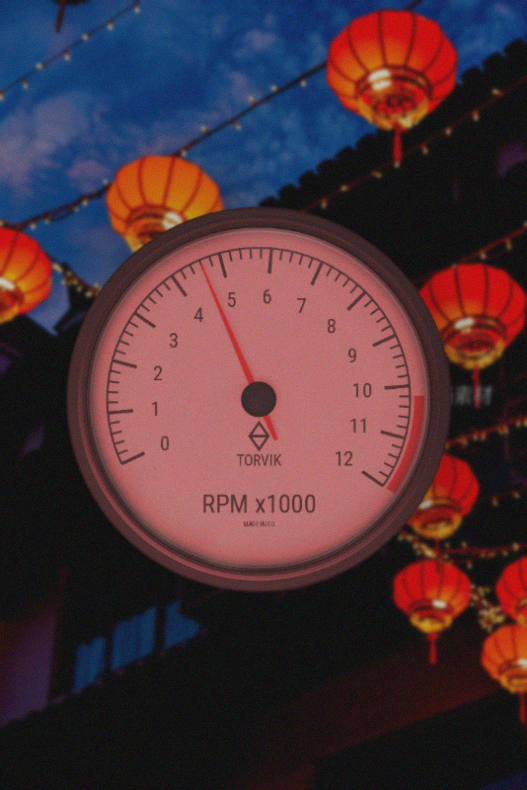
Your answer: 4600rpm
